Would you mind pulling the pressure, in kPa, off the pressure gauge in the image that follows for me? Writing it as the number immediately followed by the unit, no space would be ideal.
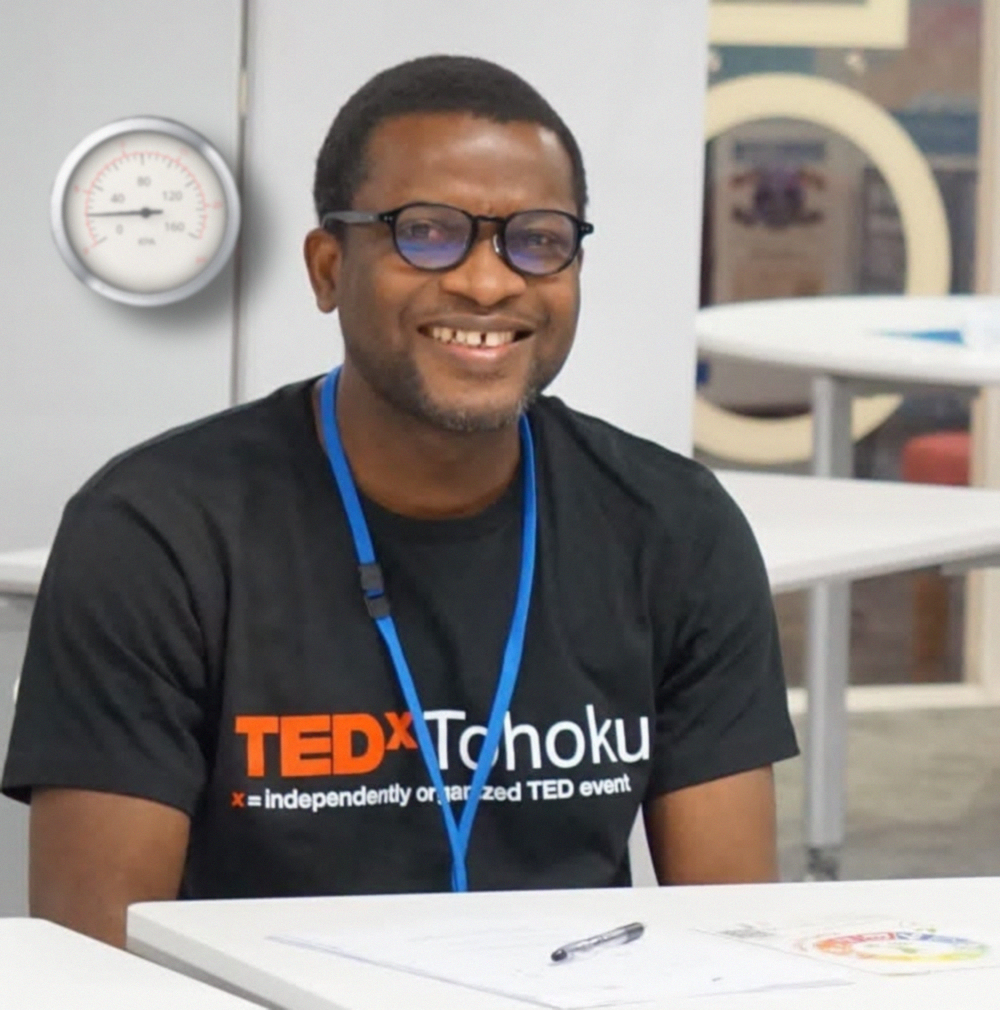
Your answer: 20kPa
